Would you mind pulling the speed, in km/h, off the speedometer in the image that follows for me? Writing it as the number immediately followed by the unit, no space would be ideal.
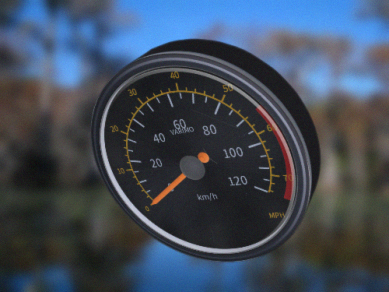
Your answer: 0km/h
